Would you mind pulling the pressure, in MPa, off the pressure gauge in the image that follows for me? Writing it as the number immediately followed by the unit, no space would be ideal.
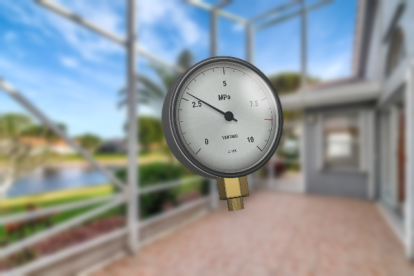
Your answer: 2.75MPa
